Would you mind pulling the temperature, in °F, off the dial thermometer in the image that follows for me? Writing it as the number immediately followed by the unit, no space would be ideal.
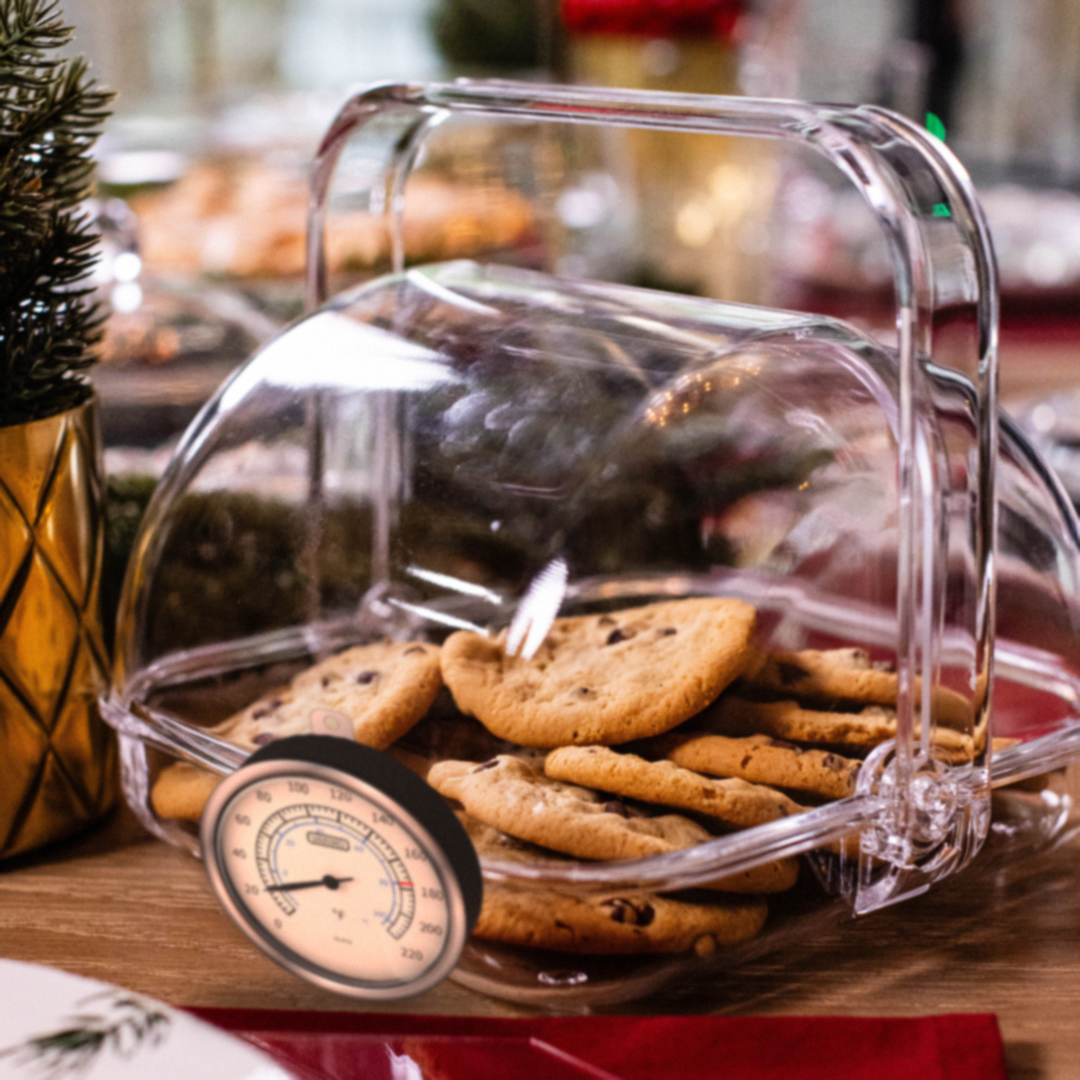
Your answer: 20°F
